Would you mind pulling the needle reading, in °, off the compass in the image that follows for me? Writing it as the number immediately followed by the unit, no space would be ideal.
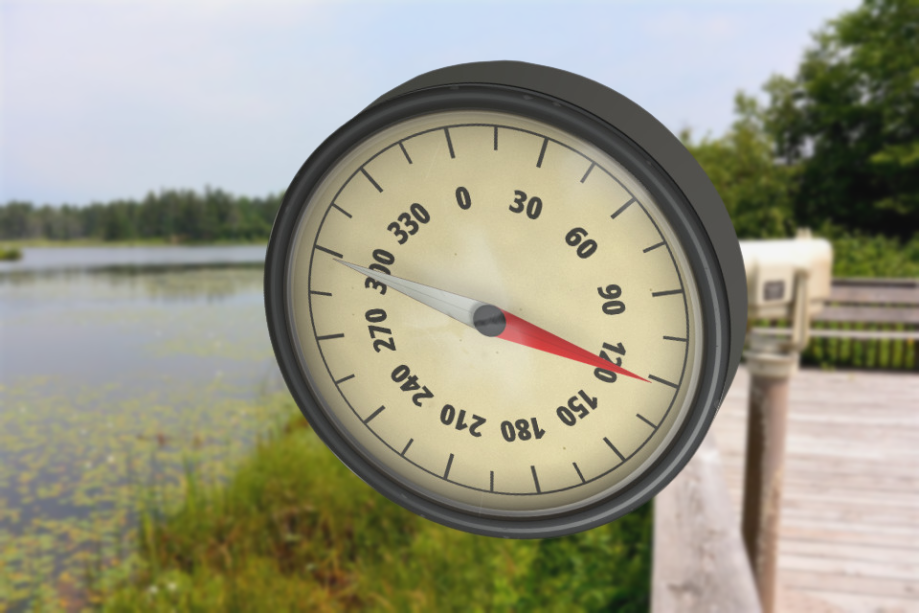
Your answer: 120°
